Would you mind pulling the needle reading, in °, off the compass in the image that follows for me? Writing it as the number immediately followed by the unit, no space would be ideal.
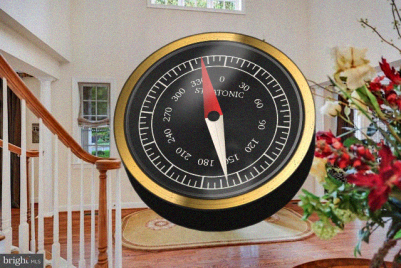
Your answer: 340°
